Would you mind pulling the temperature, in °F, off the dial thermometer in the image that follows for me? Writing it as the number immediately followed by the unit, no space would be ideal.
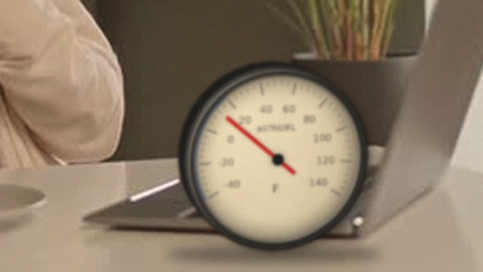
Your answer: 12°F
